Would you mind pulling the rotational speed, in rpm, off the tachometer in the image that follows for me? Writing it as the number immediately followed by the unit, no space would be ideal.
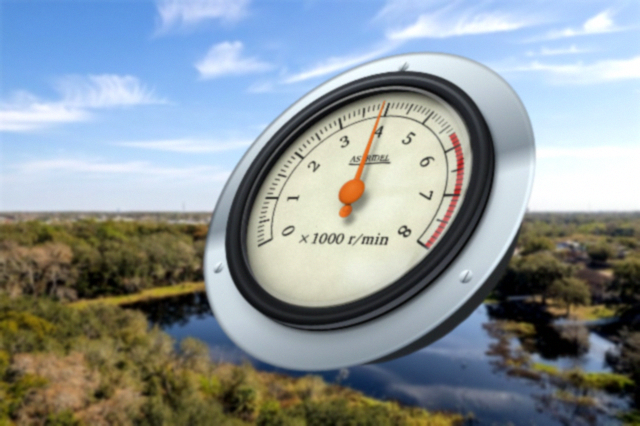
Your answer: 4000rpm
